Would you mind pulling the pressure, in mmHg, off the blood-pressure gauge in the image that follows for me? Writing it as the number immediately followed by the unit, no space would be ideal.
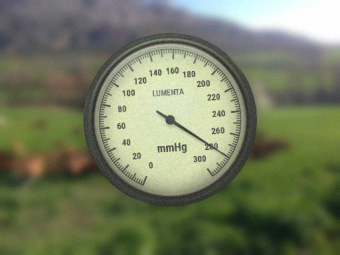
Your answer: 280mmHg
